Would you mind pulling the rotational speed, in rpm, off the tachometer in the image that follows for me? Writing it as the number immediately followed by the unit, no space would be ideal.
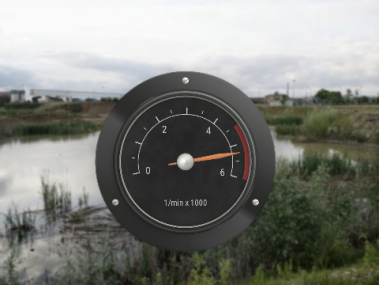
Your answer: 5250rpm
